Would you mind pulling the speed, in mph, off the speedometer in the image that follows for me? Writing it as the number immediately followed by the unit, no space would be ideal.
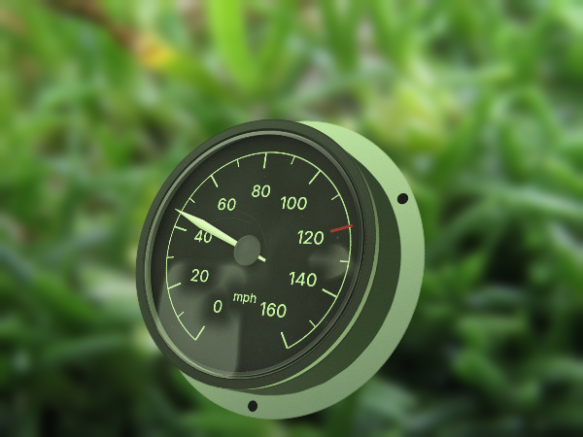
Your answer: 45mph
